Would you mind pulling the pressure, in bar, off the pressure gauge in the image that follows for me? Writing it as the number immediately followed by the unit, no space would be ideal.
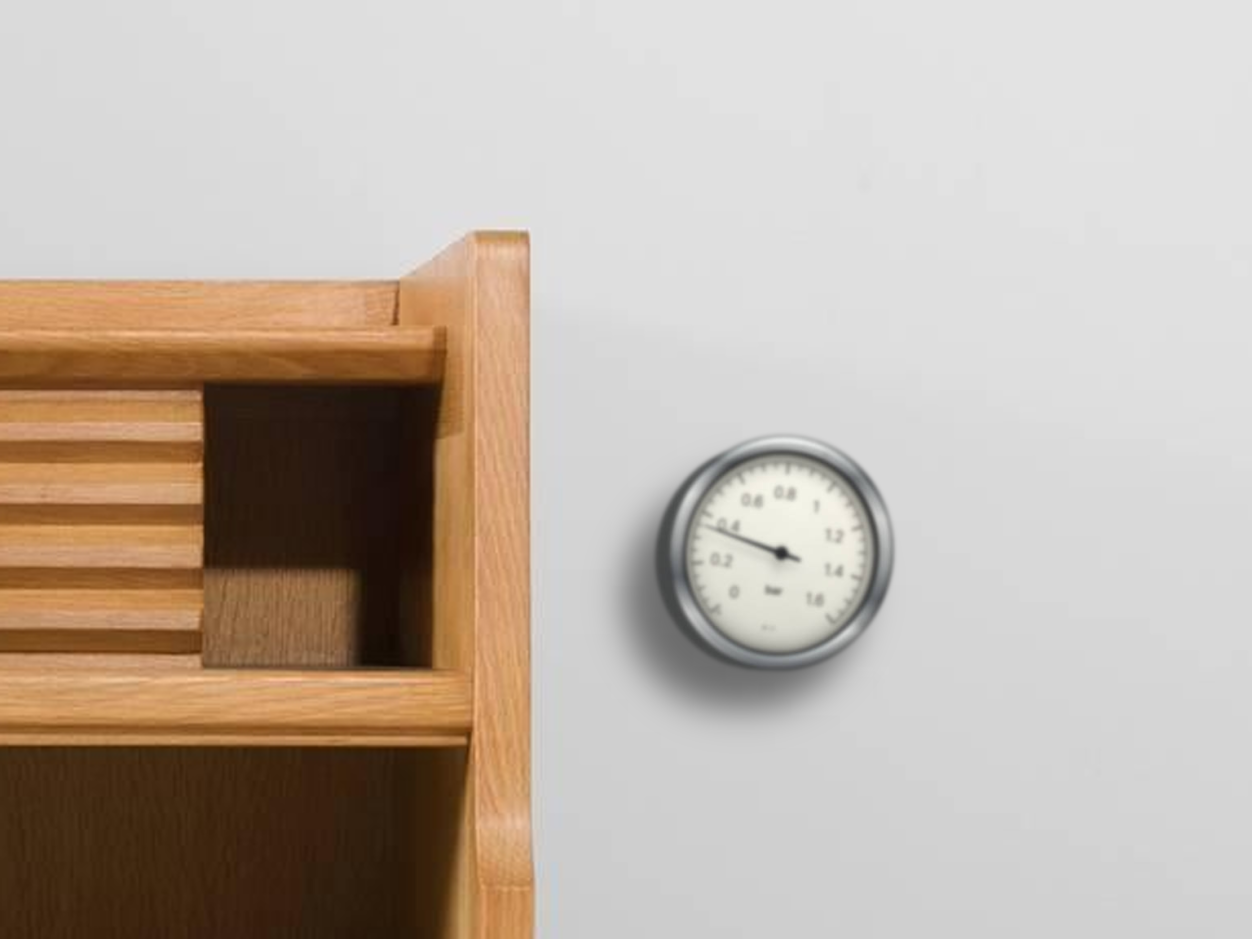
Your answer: 0.35bar
